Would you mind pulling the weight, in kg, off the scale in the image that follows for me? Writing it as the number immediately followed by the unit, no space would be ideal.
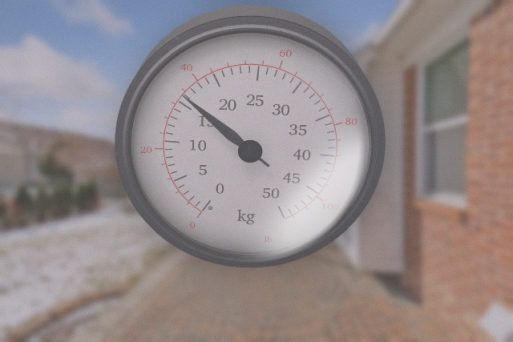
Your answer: 16kg
